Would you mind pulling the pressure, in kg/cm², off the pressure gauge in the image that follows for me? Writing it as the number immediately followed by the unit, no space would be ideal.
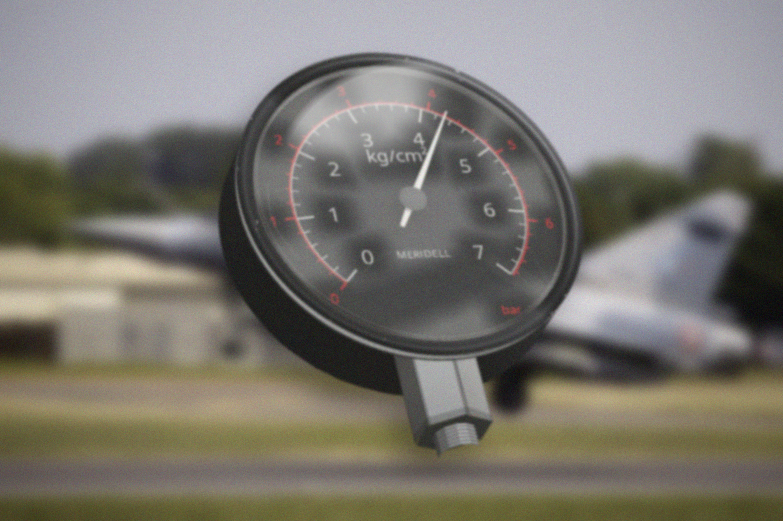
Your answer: 4.3kg/cm²
